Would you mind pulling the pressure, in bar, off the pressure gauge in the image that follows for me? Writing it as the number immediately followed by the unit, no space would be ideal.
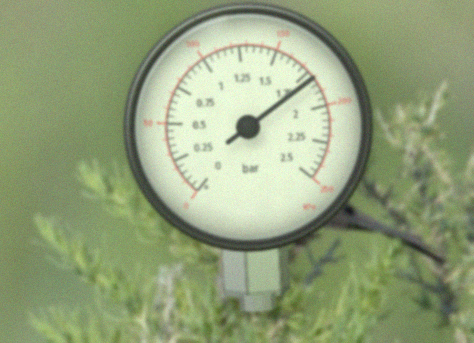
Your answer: 1.8bar
